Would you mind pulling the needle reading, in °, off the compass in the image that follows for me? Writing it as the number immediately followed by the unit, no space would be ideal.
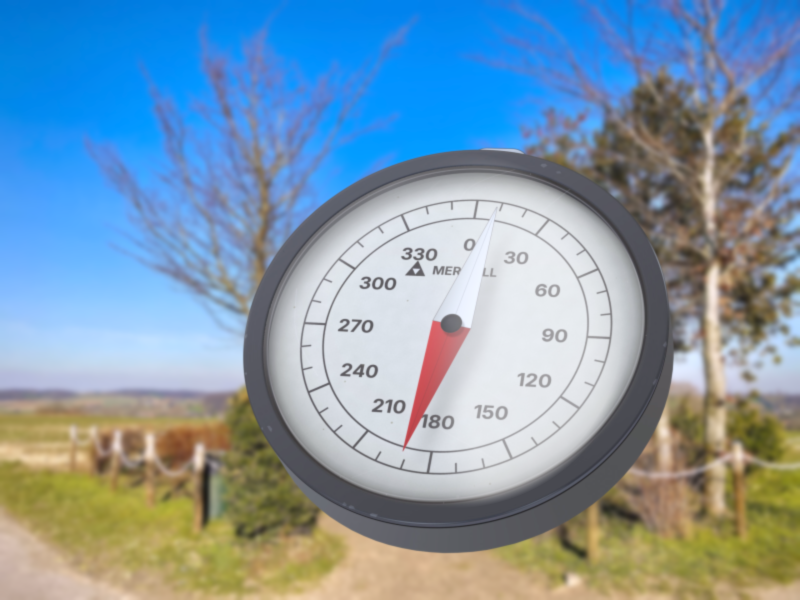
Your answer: 190°
